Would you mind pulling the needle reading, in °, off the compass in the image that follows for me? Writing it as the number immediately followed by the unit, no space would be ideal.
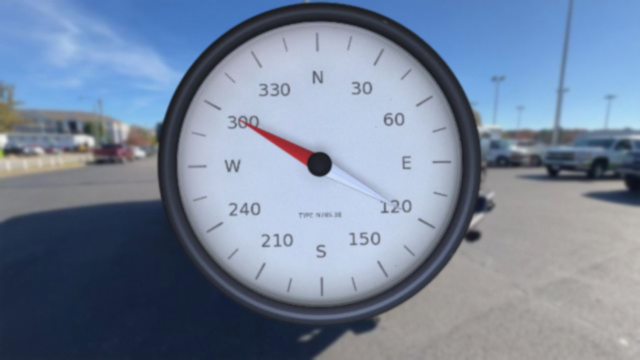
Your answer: 300°
